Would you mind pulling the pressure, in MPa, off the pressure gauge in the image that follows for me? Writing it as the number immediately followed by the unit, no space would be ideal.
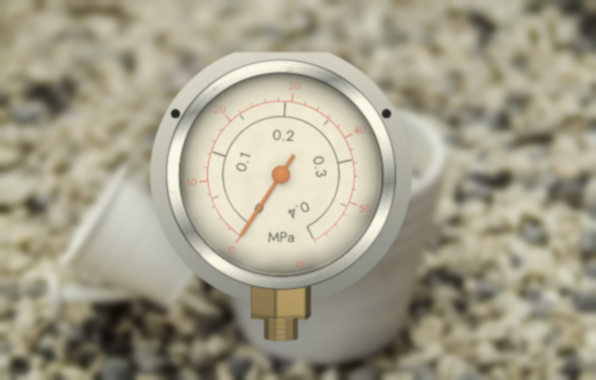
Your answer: 0MPa
